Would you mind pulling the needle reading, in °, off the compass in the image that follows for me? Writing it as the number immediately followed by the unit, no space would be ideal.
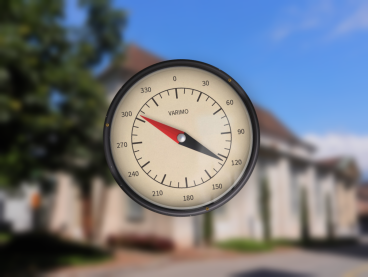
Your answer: 305°
